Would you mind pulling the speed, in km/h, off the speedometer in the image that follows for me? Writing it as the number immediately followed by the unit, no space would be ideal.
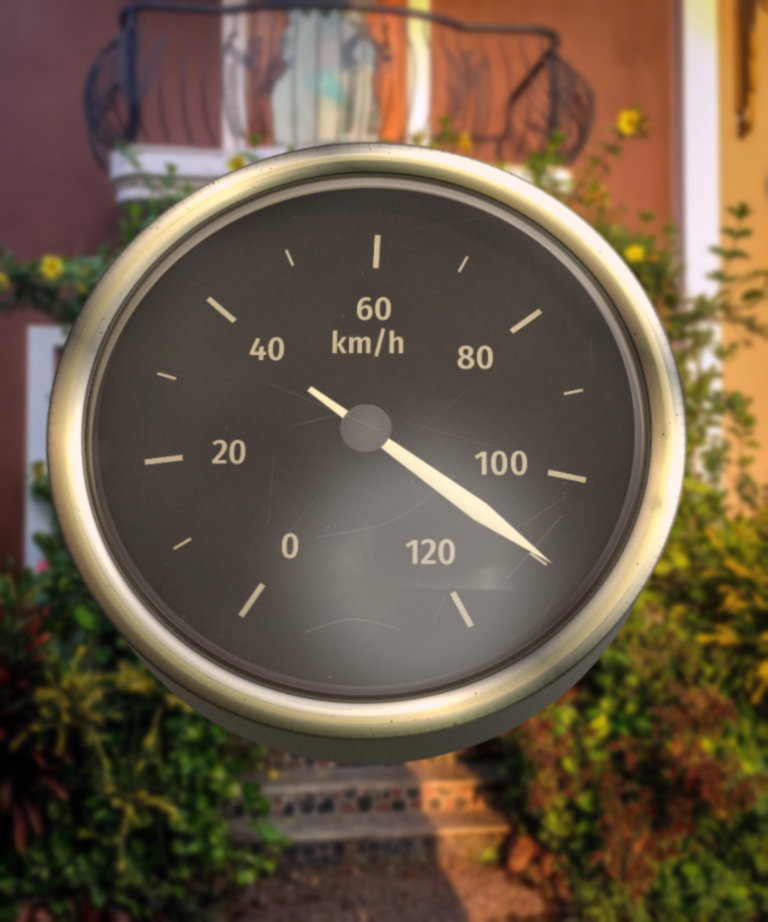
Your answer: 110km/h
